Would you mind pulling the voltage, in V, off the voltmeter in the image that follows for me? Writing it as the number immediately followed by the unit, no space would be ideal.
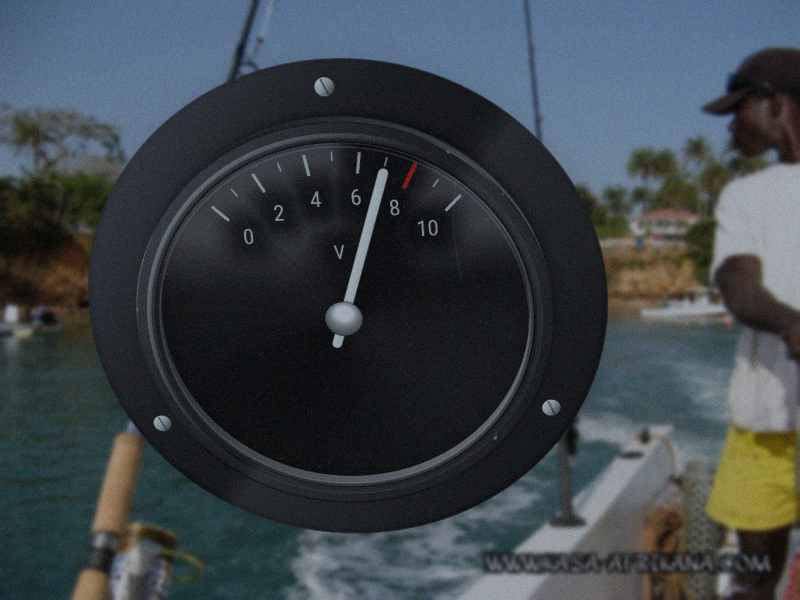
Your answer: 7V
